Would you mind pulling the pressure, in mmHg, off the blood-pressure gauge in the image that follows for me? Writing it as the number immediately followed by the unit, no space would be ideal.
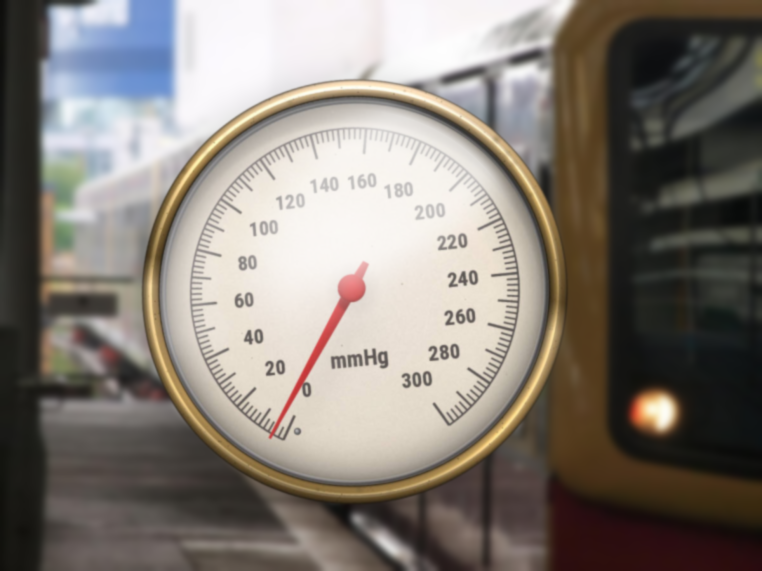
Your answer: 4mmHg
